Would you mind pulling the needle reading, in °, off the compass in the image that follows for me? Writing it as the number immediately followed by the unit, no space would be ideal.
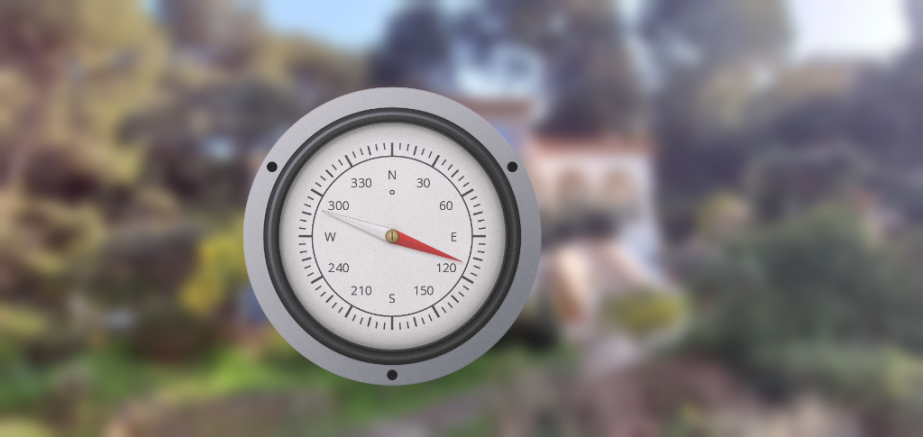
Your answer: 110°
